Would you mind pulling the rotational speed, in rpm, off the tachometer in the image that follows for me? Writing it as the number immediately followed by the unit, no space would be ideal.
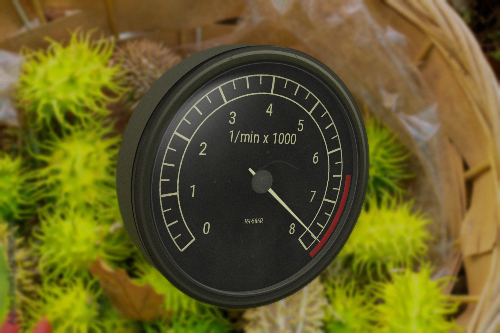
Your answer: 7750rpm
